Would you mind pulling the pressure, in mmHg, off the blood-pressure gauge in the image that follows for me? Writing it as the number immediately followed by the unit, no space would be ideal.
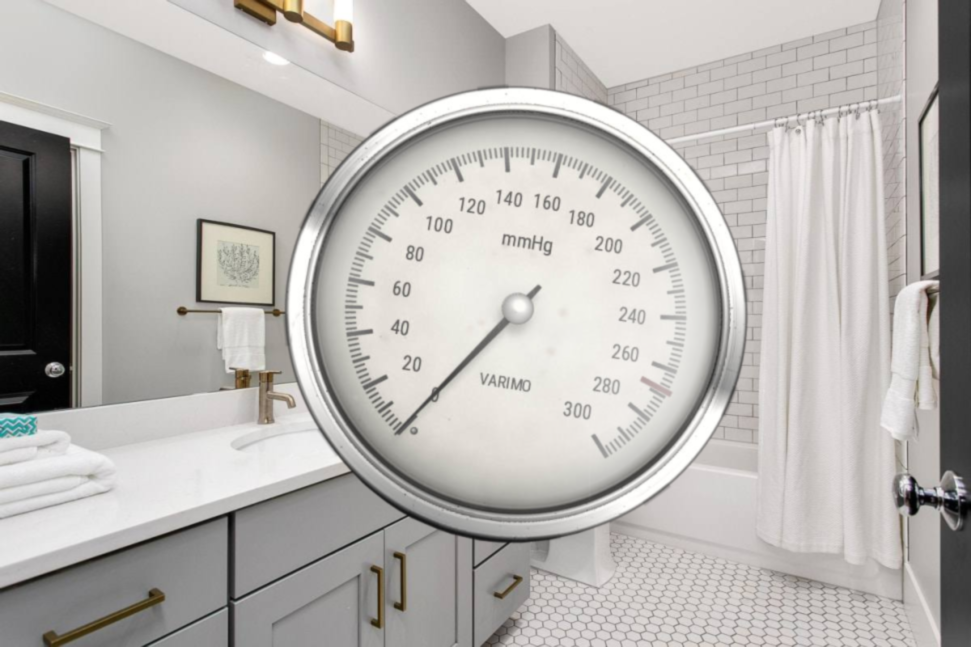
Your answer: 0mmHg
